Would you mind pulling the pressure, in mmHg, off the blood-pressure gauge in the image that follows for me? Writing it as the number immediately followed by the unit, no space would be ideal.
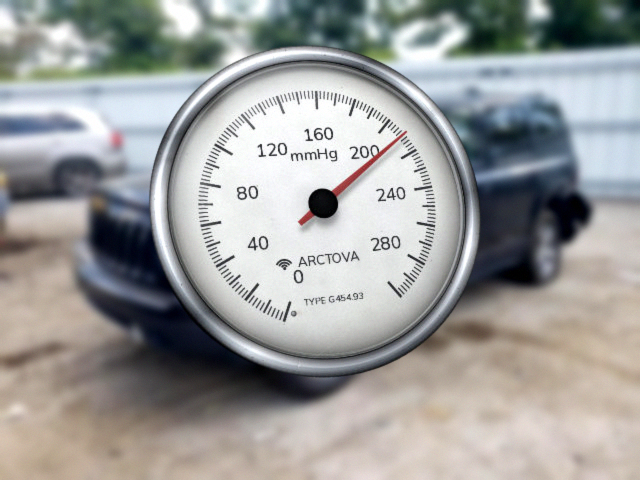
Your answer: 210mmHg
